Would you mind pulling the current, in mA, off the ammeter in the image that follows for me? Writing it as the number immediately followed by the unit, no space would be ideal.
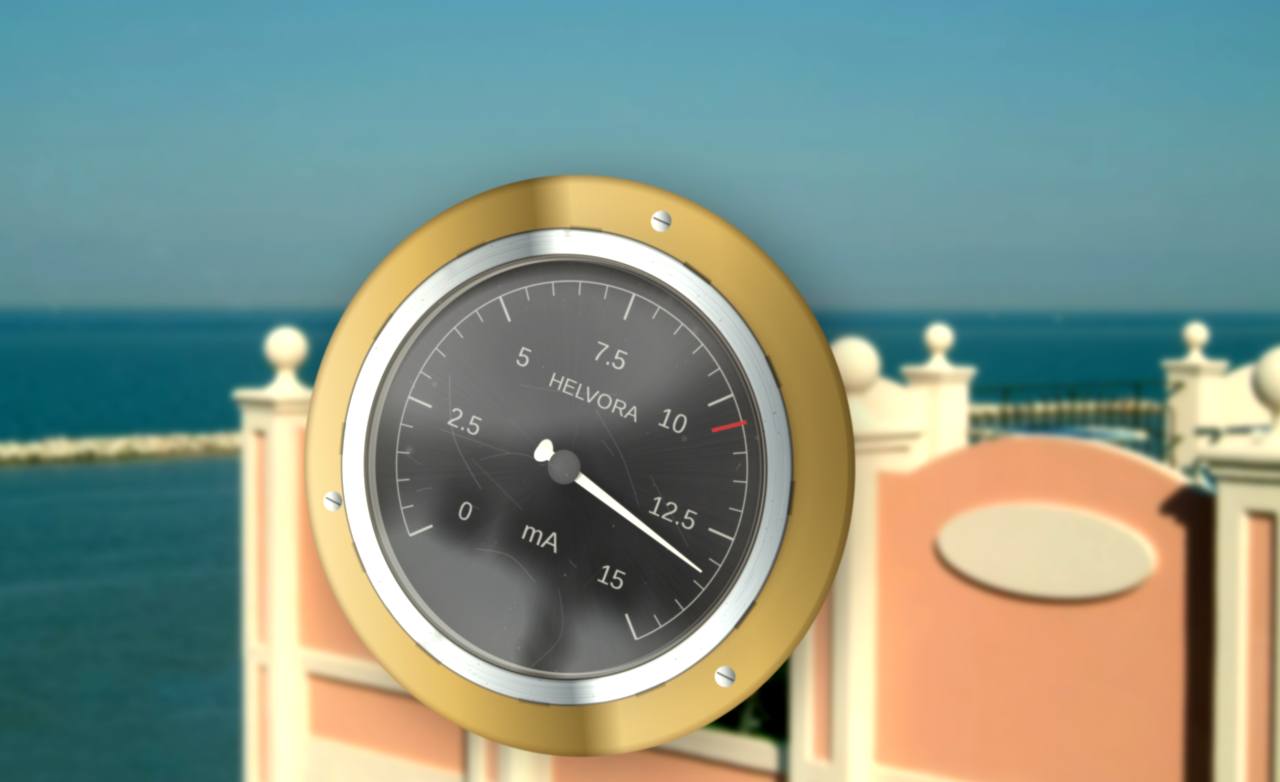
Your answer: 13.25mA
